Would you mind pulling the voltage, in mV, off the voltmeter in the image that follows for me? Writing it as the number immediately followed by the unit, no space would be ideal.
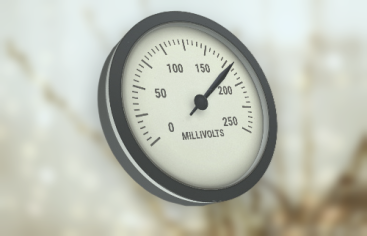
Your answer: 180mV
